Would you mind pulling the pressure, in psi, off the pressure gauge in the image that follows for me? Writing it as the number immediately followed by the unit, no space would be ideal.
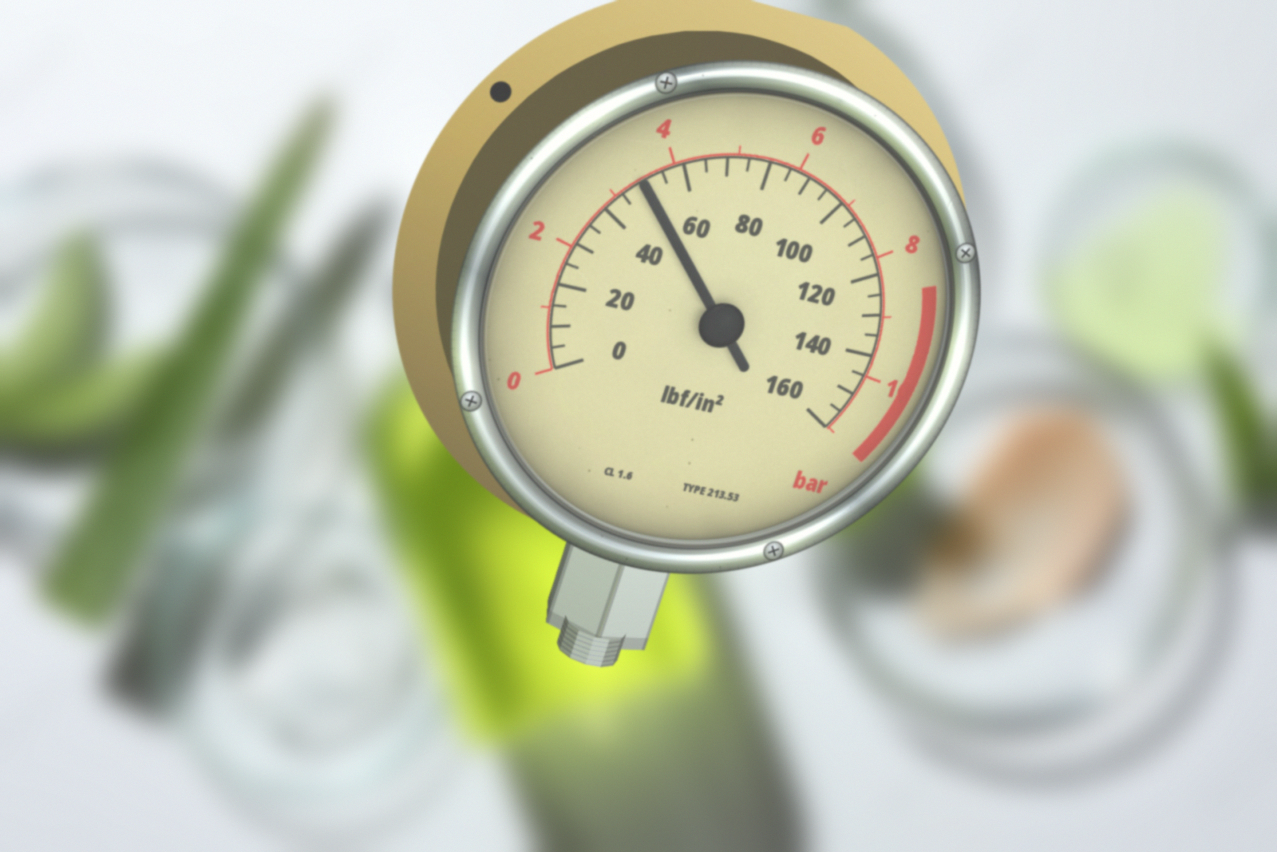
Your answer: 50psi
